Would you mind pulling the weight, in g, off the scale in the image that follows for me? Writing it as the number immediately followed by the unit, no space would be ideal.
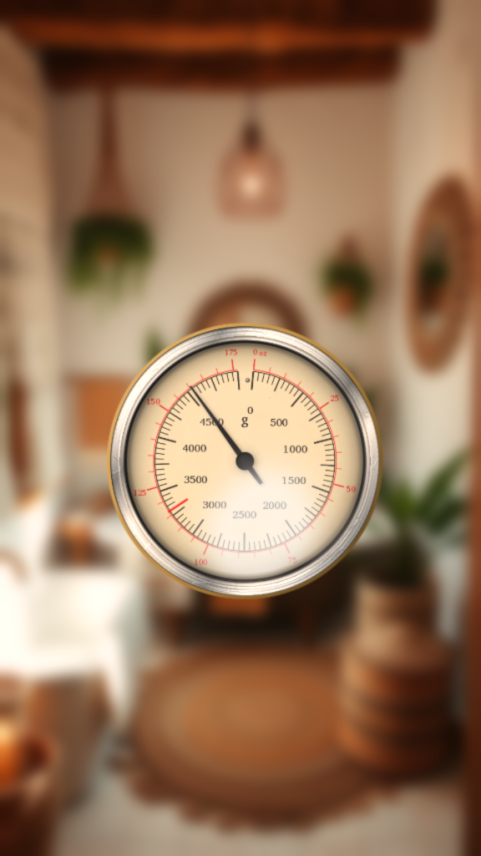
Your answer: 4550g
